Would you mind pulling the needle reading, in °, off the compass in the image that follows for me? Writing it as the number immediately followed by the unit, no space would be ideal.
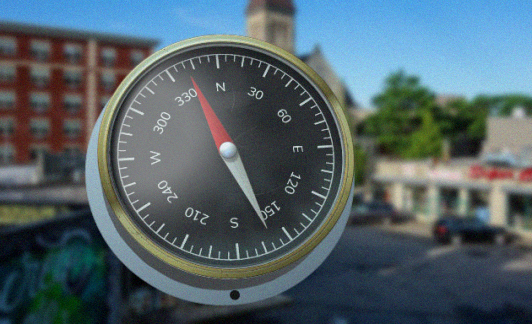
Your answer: 340°
